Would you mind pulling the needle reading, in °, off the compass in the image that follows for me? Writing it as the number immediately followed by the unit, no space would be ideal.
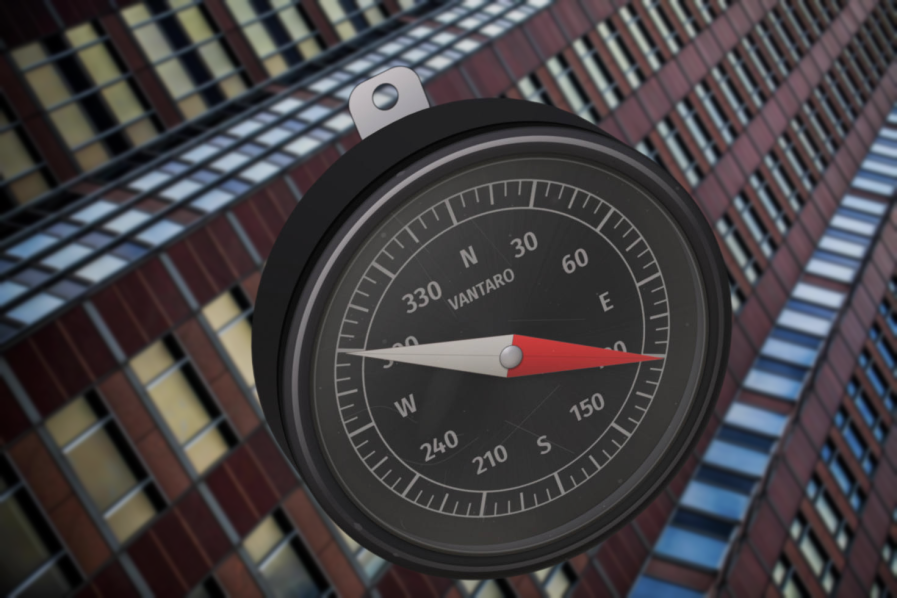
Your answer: 120°
